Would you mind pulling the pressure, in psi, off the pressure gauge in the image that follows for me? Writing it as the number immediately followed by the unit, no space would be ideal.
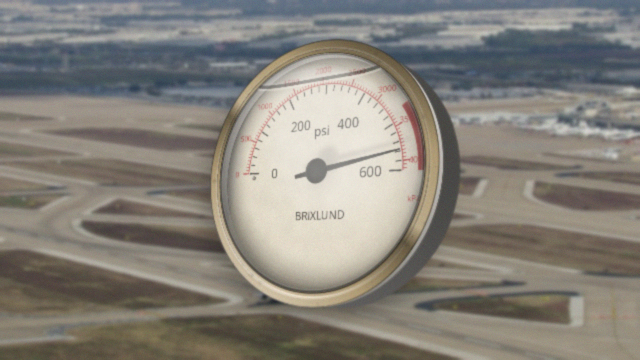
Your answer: 560psi
